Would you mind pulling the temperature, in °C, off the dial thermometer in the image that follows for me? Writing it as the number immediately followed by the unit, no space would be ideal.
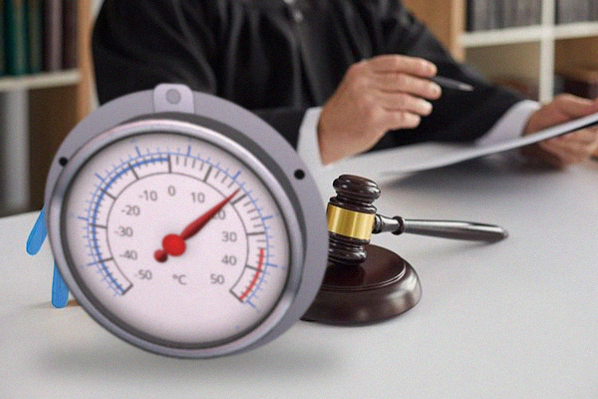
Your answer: 18°C
